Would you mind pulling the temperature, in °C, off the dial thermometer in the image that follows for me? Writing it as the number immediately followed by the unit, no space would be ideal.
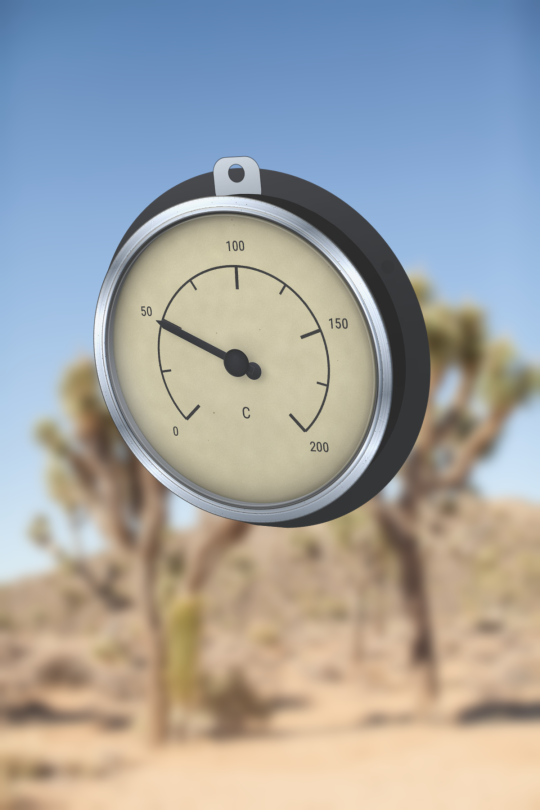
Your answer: 50°C
